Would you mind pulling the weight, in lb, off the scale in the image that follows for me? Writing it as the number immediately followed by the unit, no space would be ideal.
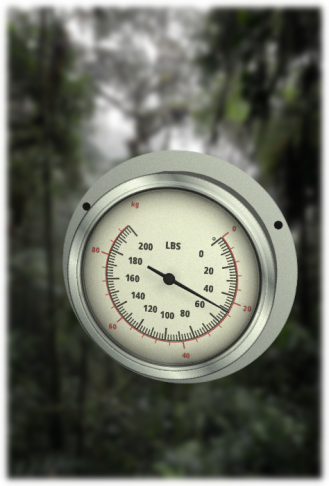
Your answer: 50lb
